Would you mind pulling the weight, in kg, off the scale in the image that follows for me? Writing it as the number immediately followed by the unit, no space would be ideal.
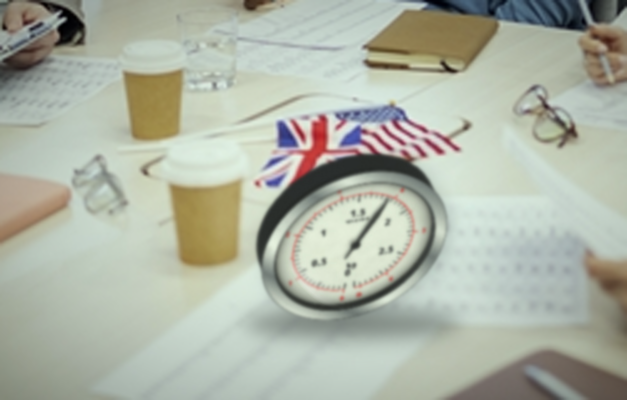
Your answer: 1.75kg
